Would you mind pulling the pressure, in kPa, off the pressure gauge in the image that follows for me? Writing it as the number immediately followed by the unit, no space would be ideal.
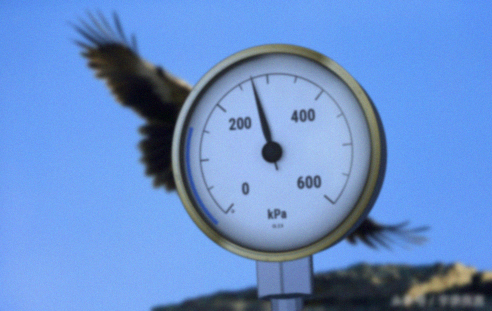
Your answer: 275kPa
